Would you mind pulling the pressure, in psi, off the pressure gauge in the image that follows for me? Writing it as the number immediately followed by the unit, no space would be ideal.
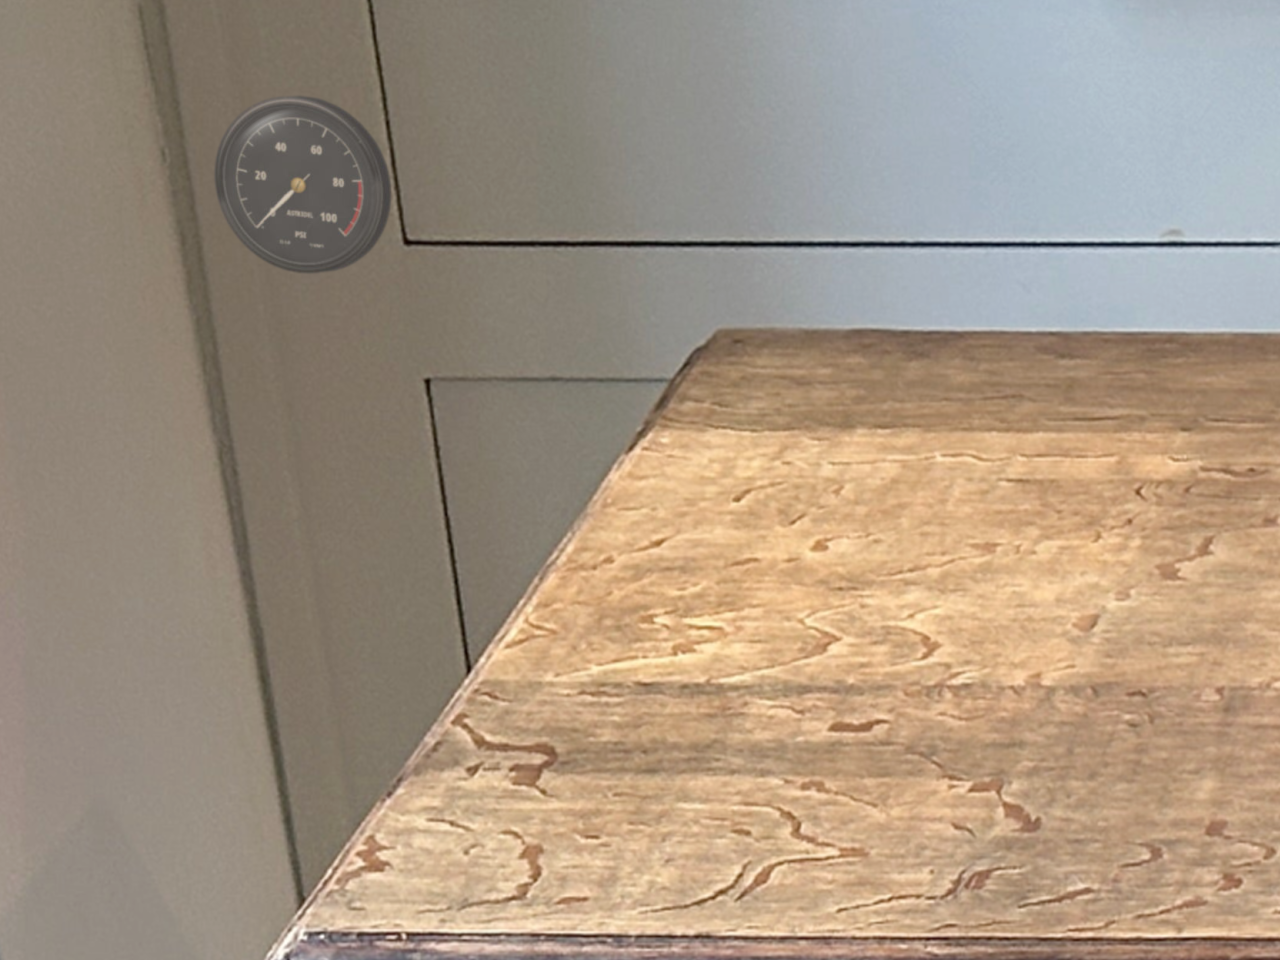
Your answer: 0psi
